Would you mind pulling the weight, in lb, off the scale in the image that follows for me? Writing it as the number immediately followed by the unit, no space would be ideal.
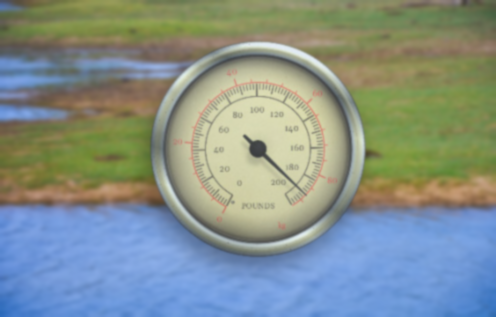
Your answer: 190lb
